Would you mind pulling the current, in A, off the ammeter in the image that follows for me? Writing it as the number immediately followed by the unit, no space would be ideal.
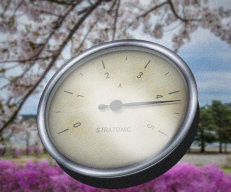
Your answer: 4.25A
